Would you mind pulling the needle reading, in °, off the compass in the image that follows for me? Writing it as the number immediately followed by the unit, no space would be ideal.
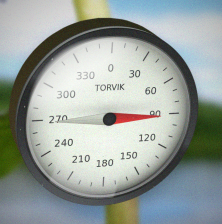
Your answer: 90°
